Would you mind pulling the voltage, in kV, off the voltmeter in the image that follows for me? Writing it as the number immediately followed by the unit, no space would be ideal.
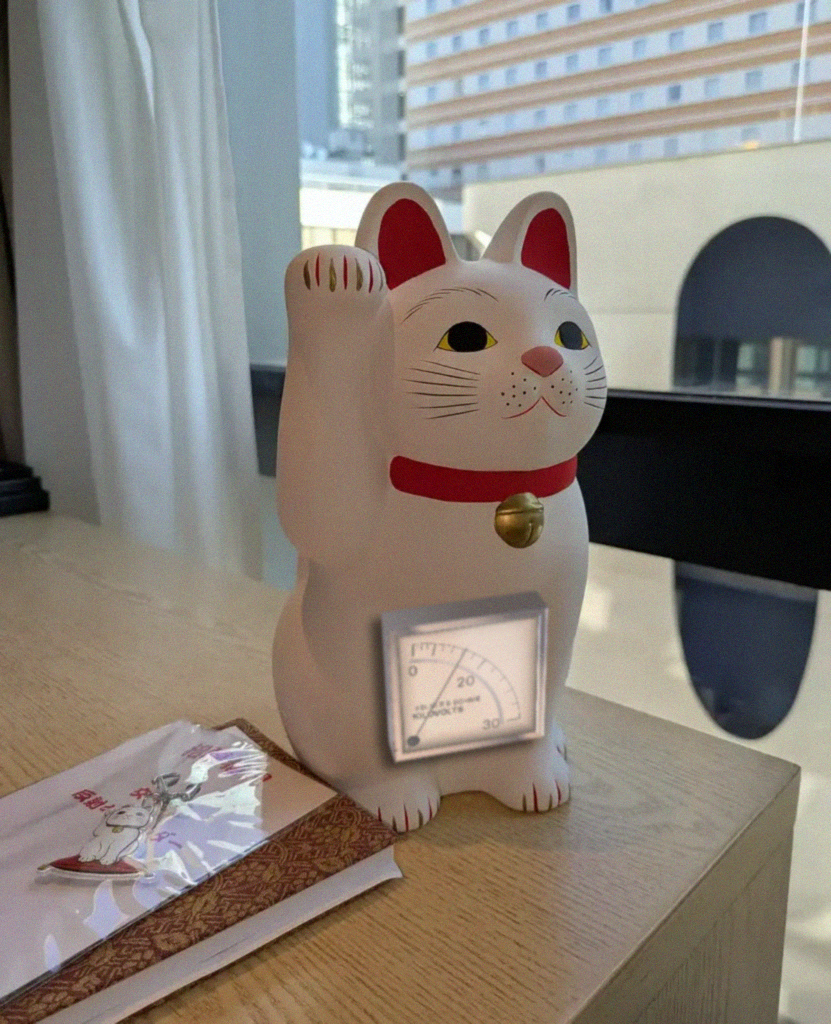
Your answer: 16kV
